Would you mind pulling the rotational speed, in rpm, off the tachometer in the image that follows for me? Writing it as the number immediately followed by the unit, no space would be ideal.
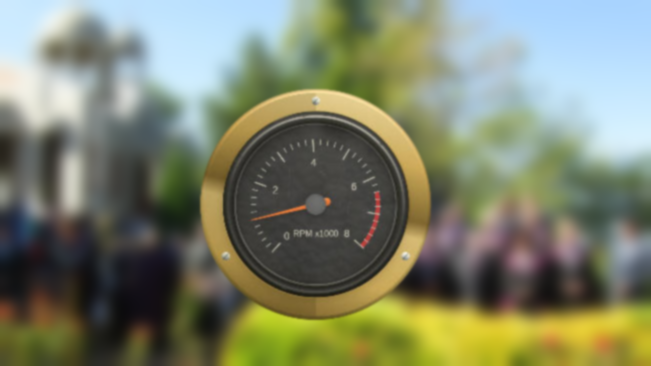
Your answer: 1000rpm
